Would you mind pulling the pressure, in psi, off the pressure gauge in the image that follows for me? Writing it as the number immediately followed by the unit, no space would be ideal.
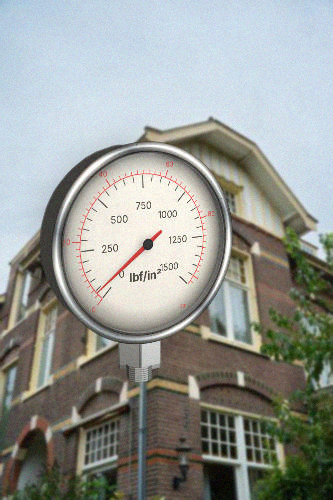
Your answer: 50psi
